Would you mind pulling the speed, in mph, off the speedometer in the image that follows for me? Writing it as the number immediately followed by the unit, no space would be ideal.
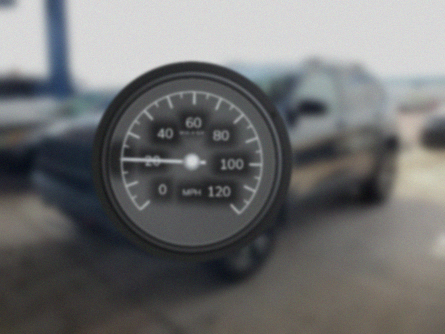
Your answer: 20mph
